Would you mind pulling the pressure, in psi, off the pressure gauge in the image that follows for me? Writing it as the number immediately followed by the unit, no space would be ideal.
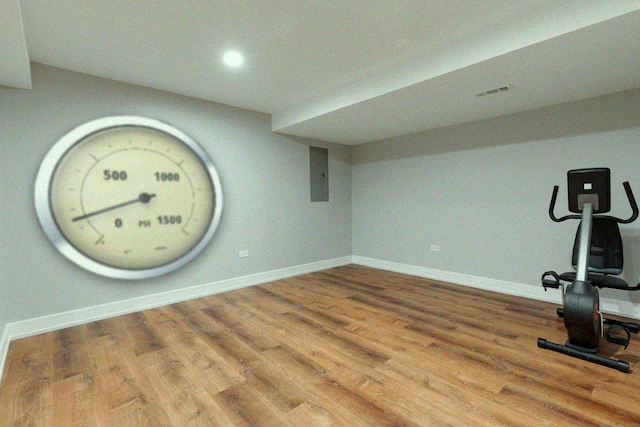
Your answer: 150psi
